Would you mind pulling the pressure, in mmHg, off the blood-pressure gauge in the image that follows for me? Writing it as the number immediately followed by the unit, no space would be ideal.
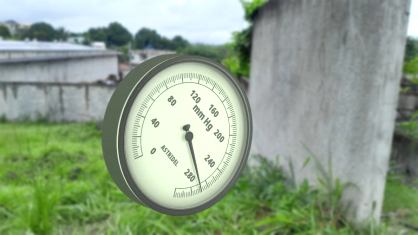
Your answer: 270mmHg
